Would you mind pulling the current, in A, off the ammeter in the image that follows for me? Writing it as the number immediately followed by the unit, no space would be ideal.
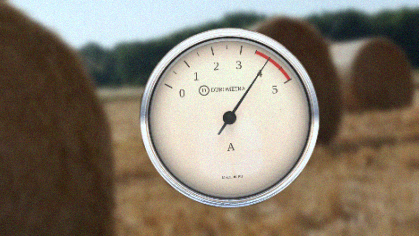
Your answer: 4A
